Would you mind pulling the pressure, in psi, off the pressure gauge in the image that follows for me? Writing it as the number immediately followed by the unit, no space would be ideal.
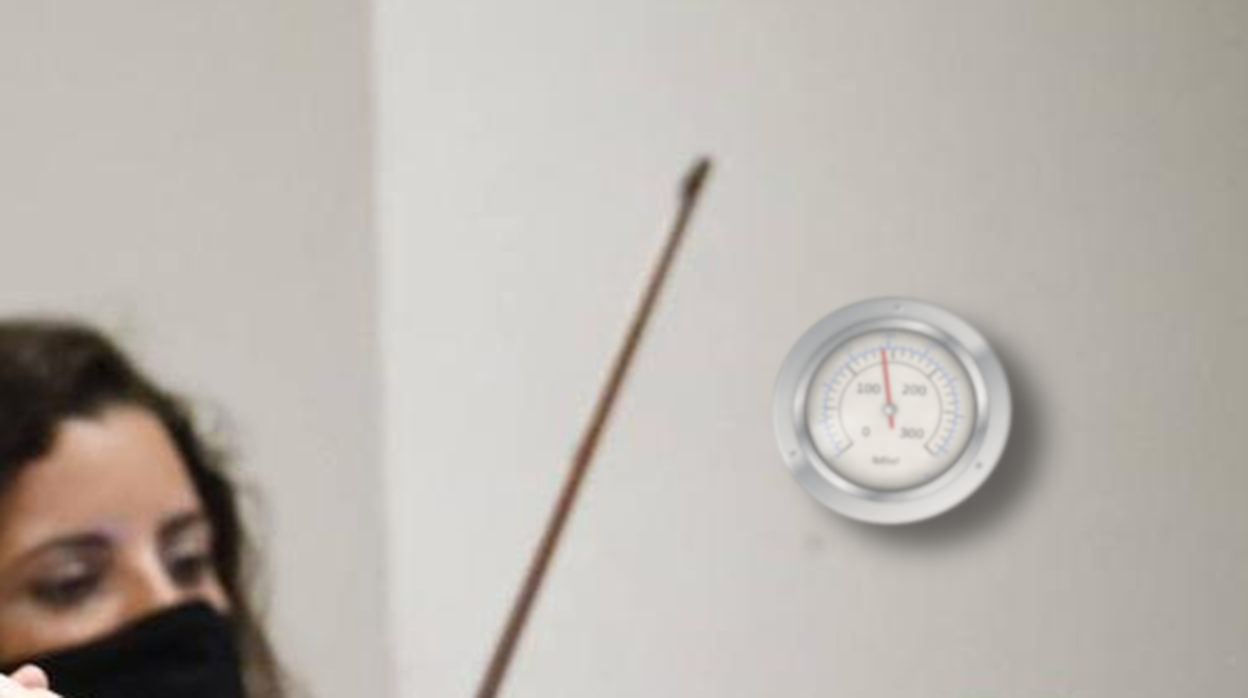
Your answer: 140psi
